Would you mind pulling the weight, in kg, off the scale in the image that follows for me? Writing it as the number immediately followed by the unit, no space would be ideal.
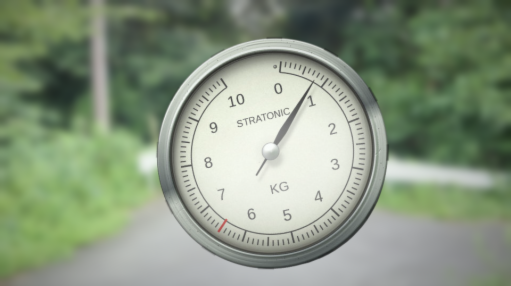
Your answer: 0.8kg
